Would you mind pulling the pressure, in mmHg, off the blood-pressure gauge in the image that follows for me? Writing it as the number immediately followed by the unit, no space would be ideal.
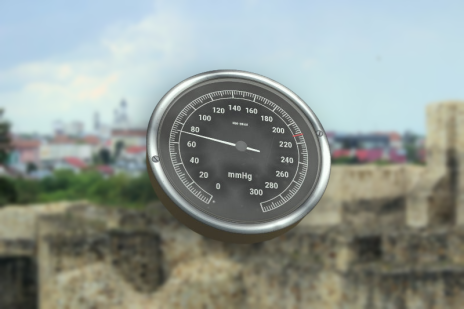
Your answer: 70mmHg
